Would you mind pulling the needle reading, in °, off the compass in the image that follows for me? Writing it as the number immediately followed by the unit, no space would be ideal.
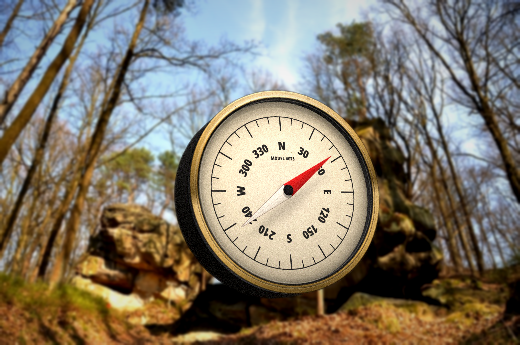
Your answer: 55°
